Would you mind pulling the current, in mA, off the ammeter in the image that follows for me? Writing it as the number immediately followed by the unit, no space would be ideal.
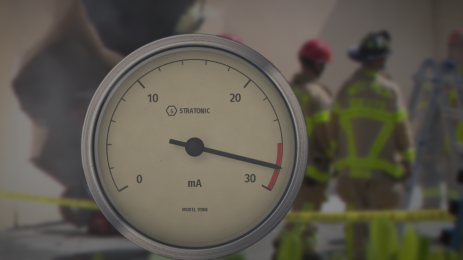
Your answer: 28mA
